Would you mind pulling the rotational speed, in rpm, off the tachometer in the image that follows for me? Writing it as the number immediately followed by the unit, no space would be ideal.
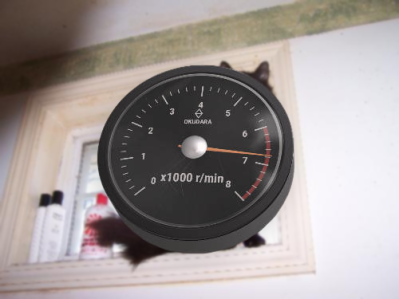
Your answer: 6800rpm
